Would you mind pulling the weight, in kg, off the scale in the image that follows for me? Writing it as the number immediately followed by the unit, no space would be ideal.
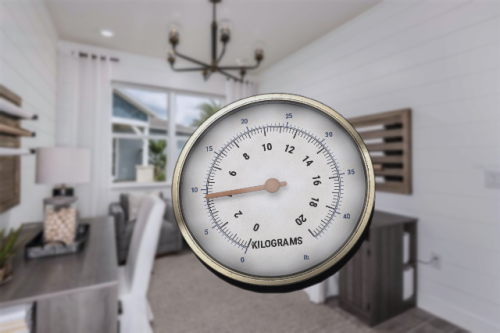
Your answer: 4kg
